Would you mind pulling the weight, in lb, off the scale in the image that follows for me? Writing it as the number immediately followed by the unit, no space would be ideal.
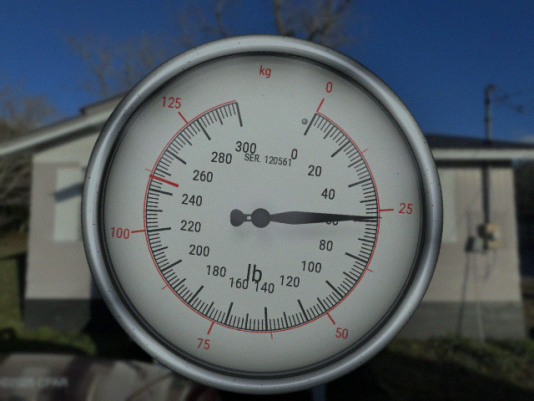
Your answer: 58lb
